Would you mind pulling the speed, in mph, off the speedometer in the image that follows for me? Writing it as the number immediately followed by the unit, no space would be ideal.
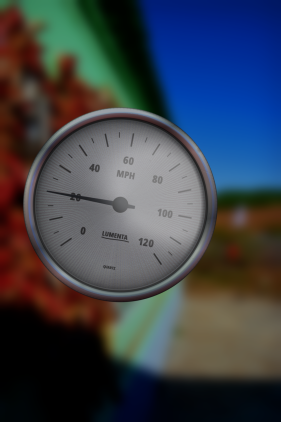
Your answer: 20mph
